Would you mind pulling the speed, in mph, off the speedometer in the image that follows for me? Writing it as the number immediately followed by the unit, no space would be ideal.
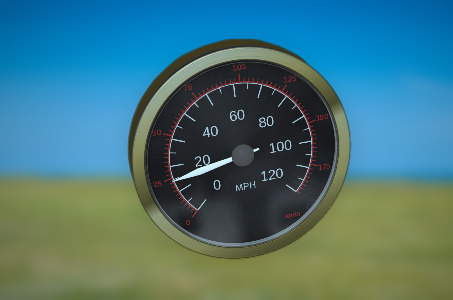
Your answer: 15mph
